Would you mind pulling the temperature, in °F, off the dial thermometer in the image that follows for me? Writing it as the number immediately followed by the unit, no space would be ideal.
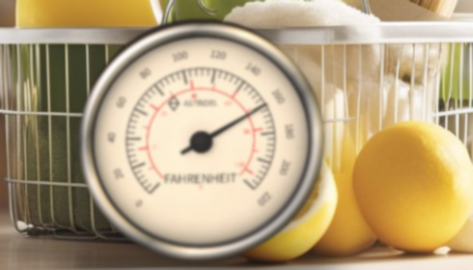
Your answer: 160°F
